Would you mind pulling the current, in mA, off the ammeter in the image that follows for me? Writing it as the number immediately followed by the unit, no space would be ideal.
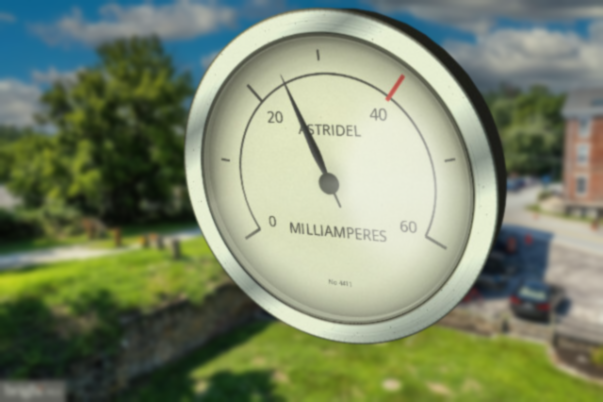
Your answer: 25mA
